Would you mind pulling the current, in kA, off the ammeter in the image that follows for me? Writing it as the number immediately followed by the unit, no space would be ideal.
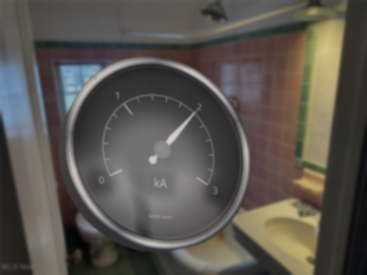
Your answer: 2kA
